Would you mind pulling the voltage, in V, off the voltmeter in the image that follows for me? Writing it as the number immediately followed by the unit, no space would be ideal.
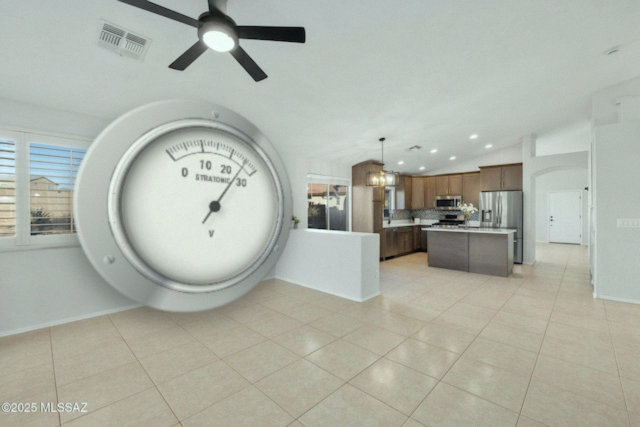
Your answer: 25V
